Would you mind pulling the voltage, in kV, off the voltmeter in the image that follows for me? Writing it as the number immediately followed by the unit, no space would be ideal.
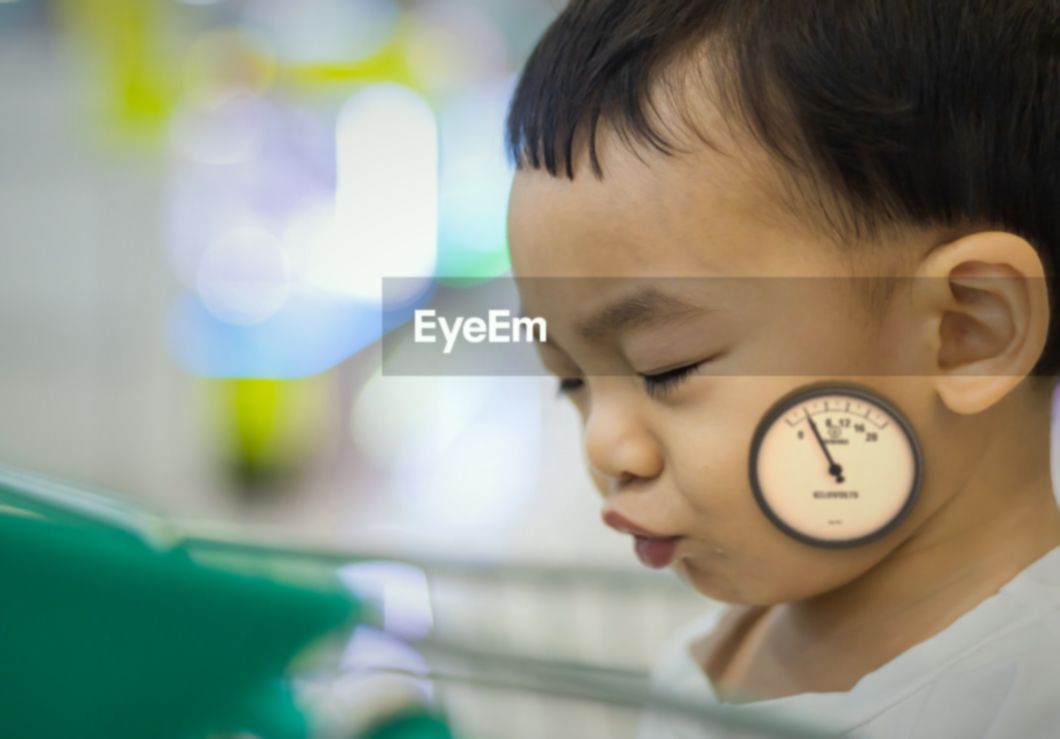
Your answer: 4kV
